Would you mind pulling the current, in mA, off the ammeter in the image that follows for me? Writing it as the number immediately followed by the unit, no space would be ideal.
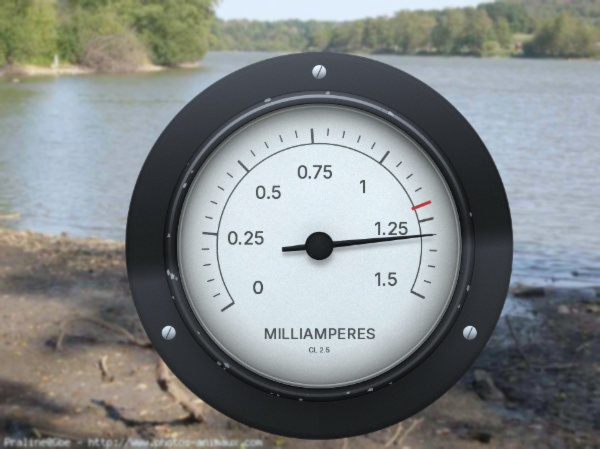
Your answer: 1.3mA
